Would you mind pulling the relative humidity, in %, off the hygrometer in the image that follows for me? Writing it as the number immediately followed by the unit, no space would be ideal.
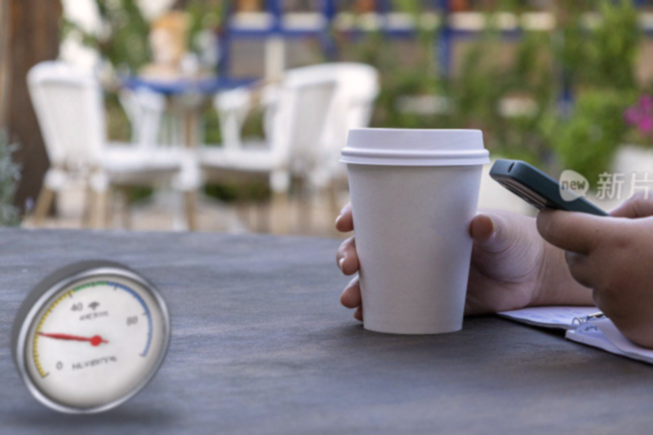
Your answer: 20%
